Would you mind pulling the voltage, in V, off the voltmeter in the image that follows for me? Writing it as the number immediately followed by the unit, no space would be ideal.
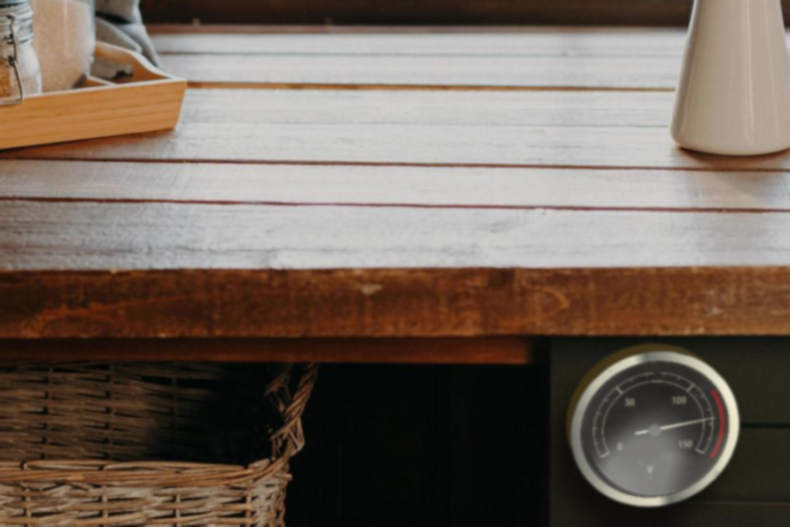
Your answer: 125V
